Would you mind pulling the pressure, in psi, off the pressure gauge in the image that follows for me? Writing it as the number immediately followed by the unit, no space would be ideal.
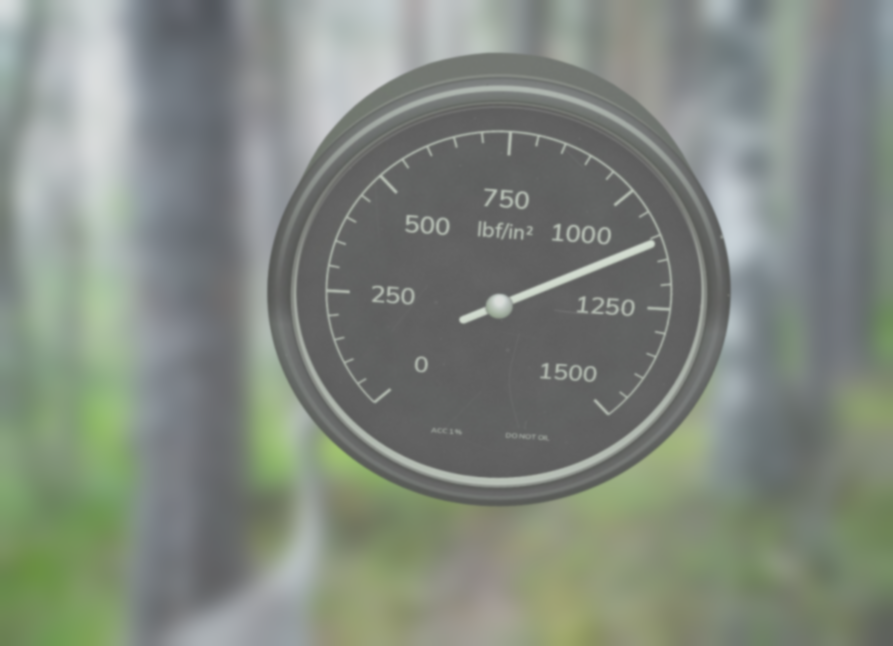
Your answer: 1100psi
